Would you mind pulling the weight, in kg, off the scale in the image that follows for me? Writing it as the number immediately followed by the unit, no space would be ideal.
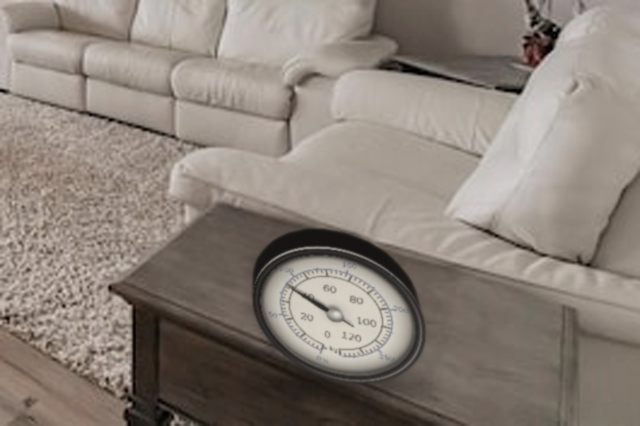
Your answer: 40kg
